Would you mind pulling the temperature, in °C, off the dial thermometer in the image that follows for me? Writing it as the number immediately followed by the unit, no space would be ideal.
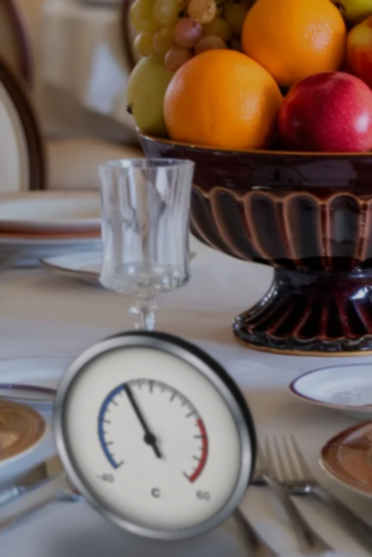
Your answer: 0°C
